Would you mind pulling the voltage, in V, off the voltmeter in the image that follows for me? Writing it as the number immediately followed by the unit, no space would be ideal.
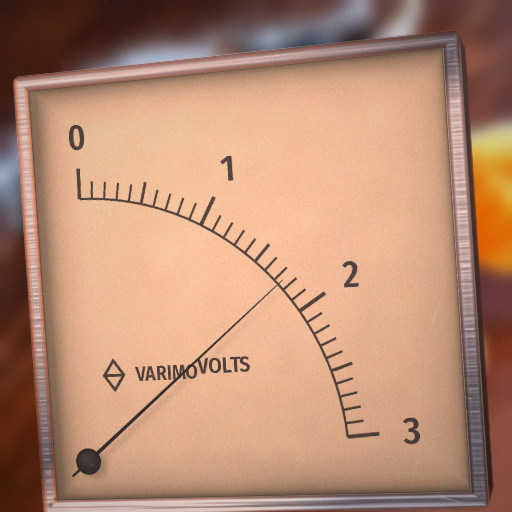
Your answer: 1.75V
